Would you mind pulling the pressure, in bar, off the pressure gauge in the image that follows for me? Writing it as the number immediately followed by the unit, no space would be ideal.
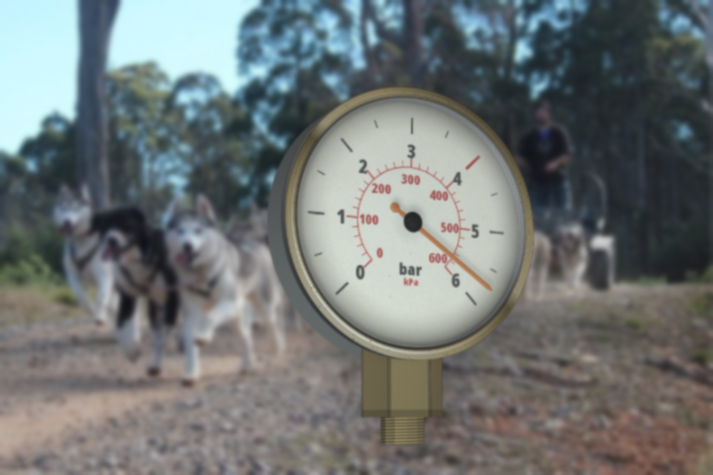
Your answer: 5.75bar
